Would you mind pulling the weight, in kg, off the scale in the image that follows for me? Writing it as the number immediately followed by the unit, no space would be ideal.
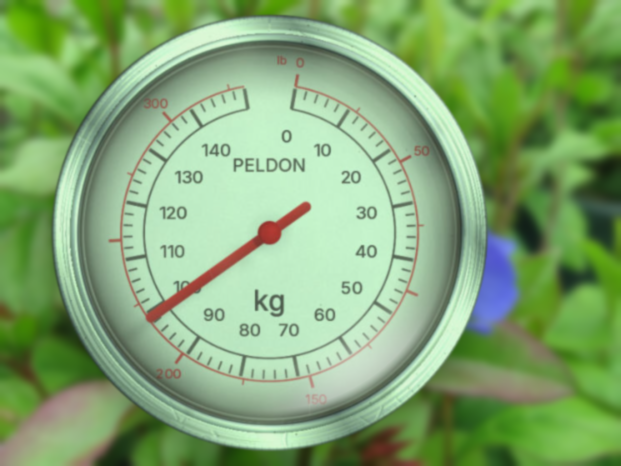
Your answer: 99kg
